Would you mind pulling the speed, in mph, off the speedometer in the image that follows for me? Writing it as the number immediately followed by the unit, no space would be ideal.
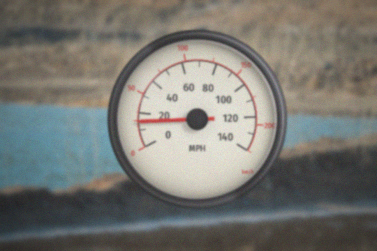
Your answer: 15mph
